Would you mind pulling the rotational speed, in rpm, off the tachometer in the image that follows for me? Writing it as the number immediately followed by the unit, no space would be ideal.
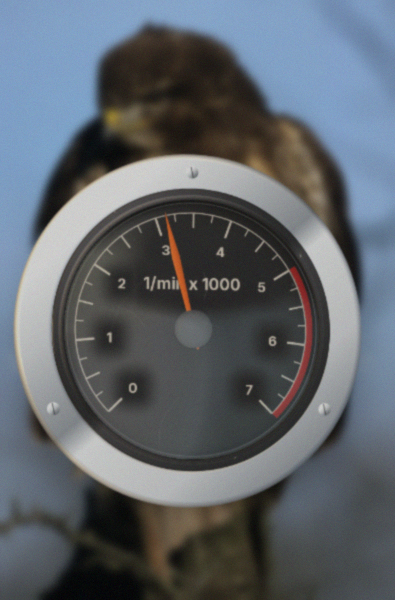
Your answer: 3125rpm
